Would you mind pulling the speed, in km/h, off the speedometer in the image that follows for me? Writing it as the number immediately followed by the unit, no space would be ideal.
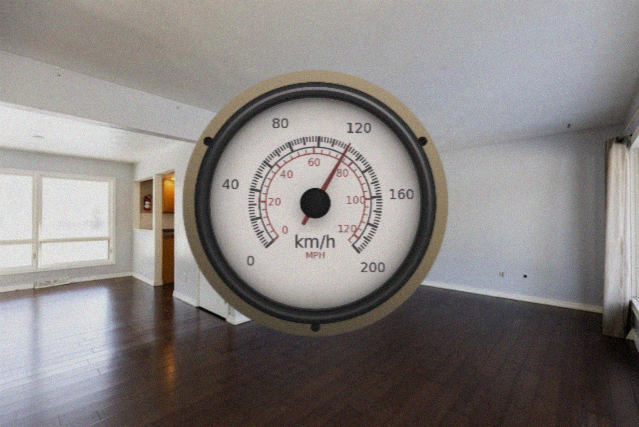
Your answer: 120km/h
